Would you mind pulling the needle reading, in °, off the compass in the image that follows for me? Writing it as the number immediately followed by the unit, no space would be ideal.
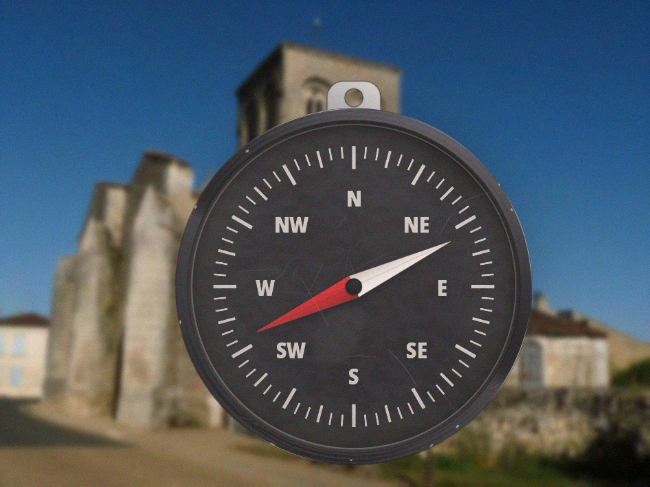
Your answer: 245°
